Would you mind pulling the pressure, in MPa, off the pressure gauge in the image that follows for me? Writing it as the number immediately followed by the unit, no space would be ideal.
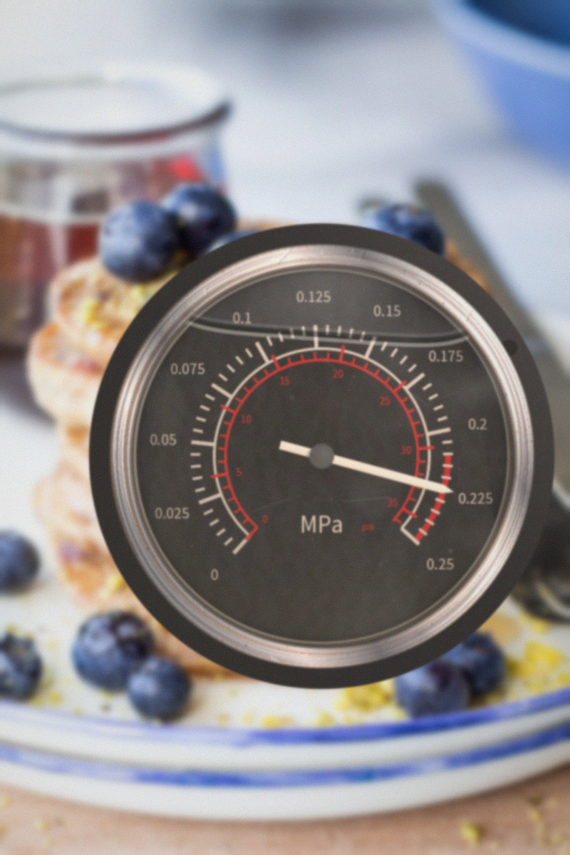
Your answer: 0.225MPa
